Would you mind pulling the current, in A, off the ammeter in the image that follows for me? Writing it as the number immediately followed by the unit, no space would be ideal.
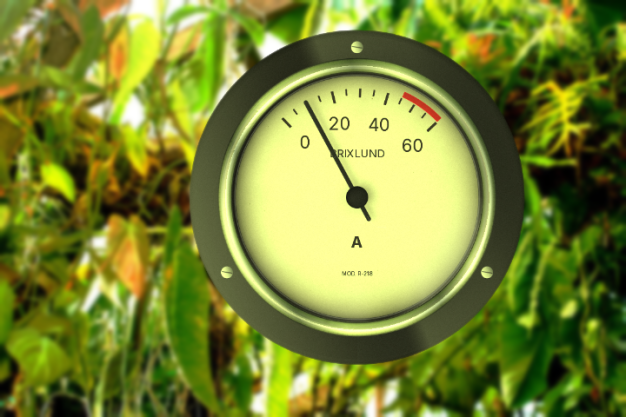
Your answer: 10A
